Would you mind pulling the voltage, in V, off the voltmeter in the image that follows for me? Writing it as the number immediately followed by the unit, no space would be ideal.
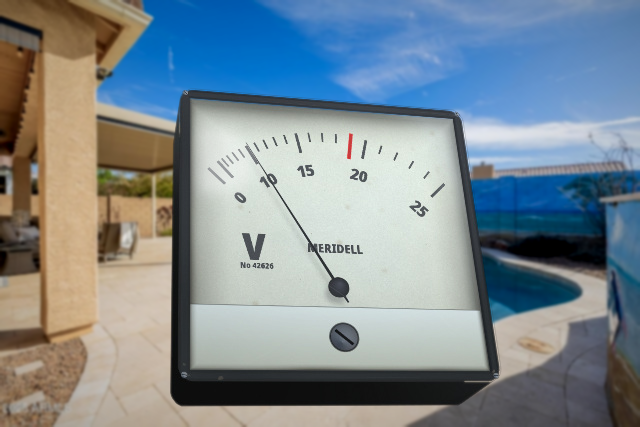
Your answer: 10V
